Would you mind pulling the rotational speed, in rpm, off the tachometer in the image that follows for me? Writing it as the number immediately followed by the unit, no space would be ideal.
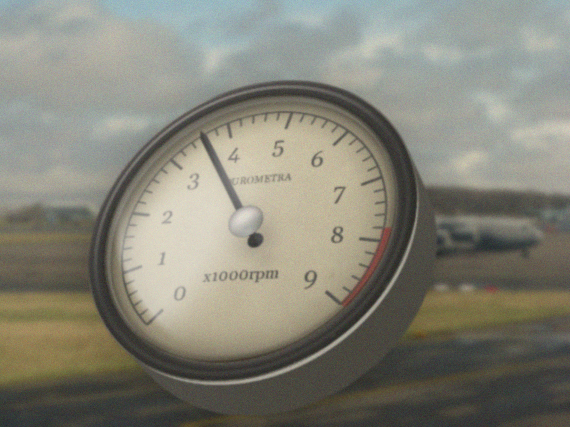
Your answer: 3600rpm
